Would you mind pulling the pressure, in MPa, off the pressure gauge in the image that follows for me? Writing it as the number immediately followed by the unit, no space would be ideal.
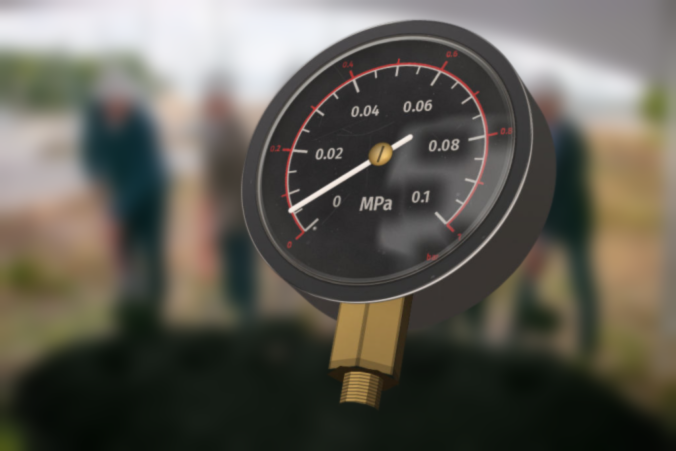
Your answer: 0.005MPa
